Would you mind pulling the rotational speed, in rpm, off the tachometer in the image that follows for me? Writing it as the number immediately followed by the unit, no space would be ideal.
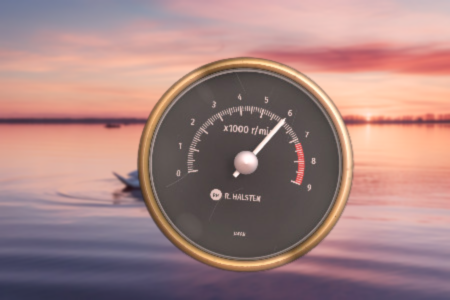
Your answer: 6000rpm
